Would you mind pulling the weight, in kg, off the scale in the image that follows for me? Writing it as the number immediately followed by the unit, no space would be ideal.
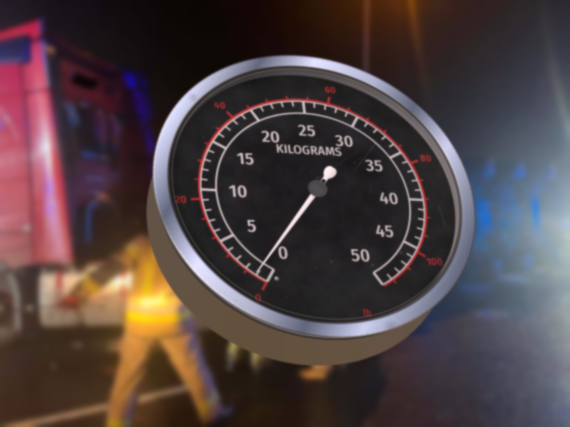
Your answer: 1kg
